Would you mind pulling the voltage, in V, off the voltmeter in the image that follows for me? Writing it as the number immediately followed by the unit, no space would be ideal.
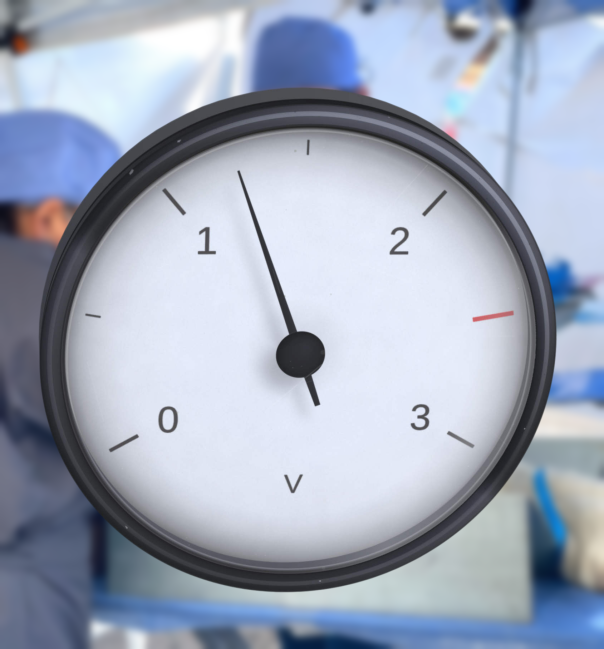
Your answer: 1.25V
